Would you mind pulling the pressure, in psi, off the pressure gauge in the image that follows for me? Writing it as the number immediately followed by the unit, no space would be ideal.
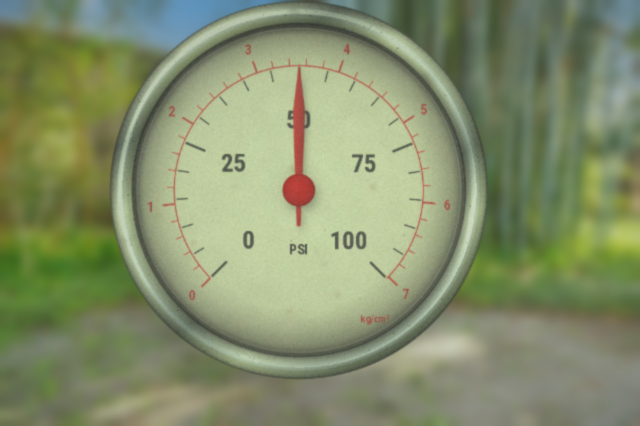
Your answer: 50psi
